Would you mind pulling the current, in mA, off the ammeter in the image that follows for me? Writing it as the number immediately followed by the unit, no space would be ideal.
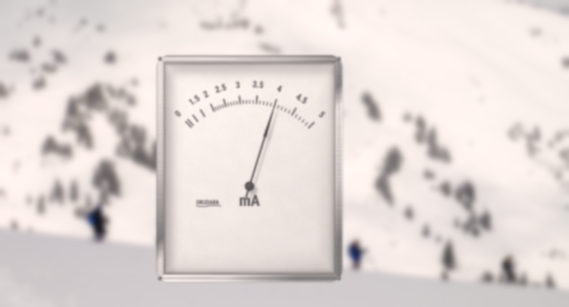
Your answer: 4mA
